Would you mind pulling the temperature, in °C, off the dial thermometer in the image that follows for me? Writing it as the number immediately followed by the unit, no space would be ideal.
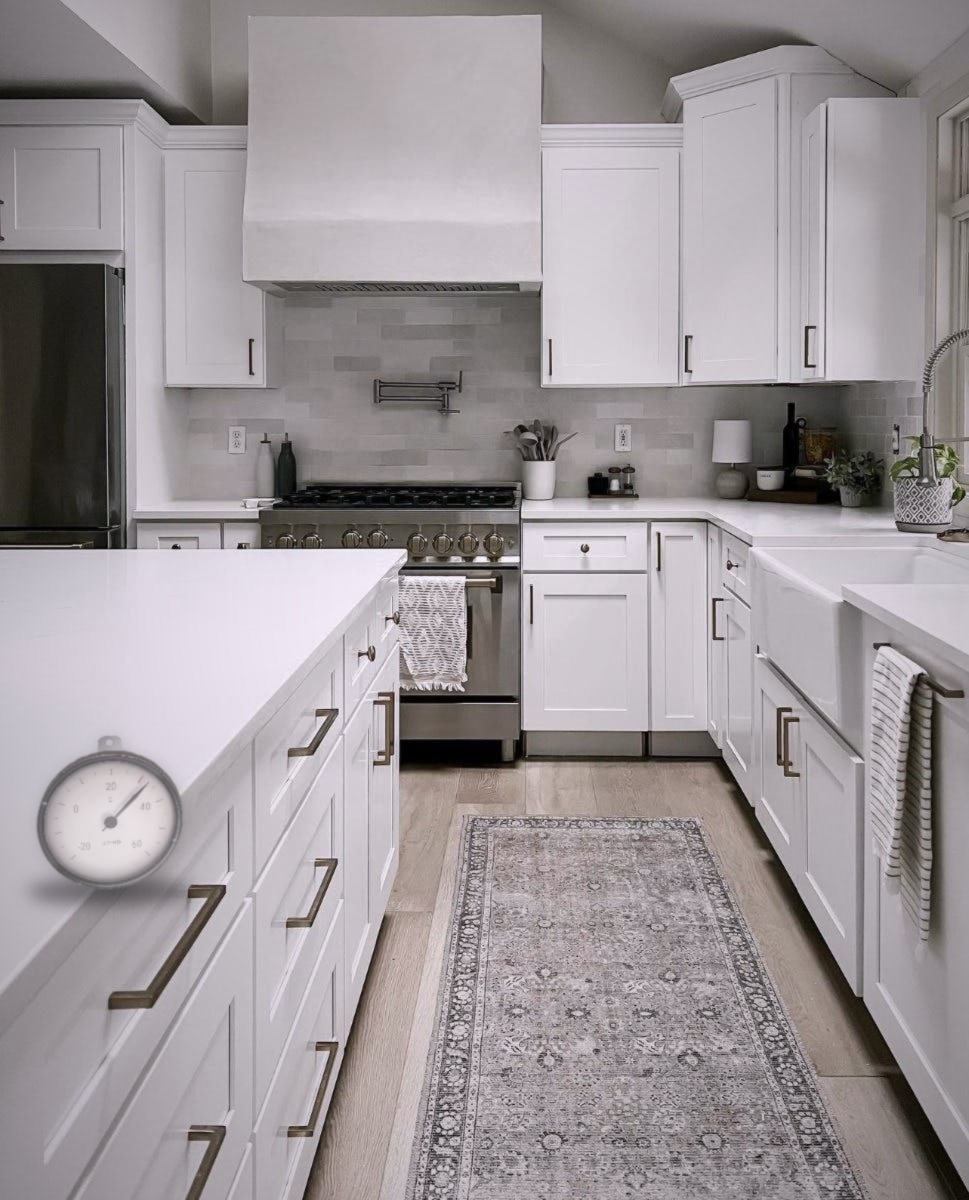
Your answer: 32.5°C
